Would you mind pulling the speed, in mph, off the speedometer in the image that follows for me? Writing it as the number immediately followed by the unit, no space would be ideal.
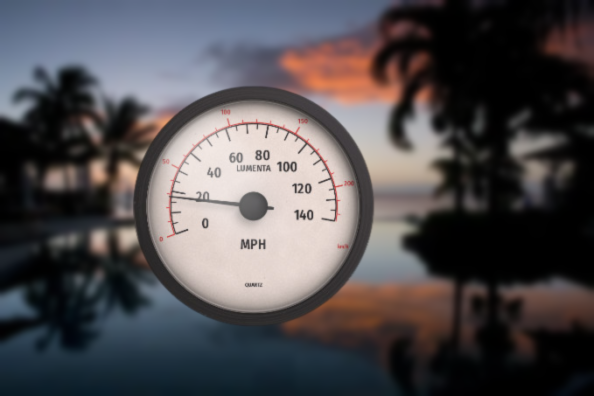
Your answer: 17.5mph
